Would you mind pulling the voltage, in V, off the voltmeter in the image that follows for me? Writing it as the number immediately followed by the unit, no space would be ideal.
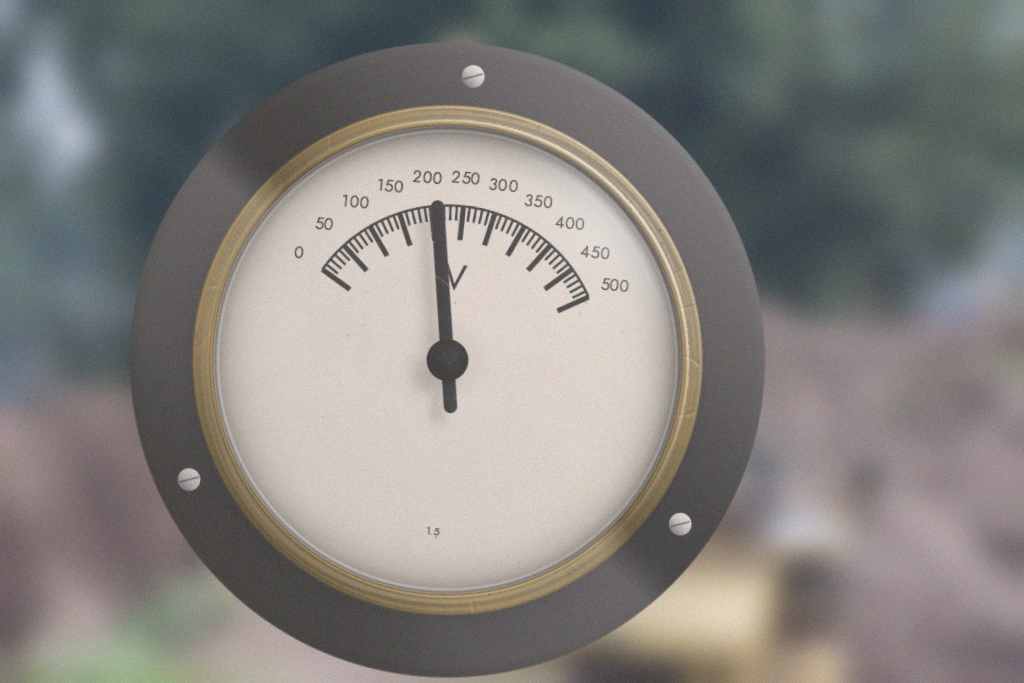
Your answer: 210V
